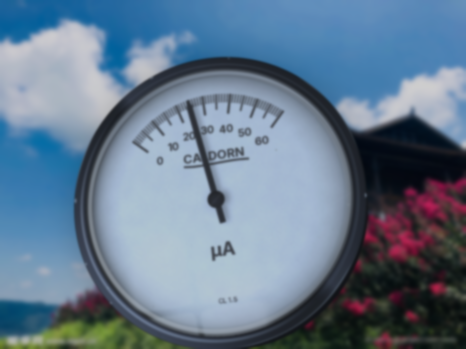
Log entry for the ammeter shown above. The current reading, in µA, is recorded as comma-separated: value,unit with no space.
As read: 25,µA
